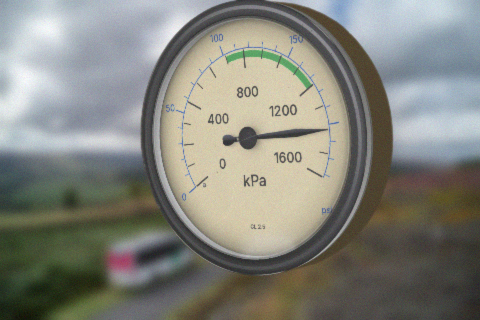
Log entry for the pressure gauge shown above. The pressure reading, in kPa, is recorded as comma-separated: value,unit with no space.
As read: 1400,kPa
